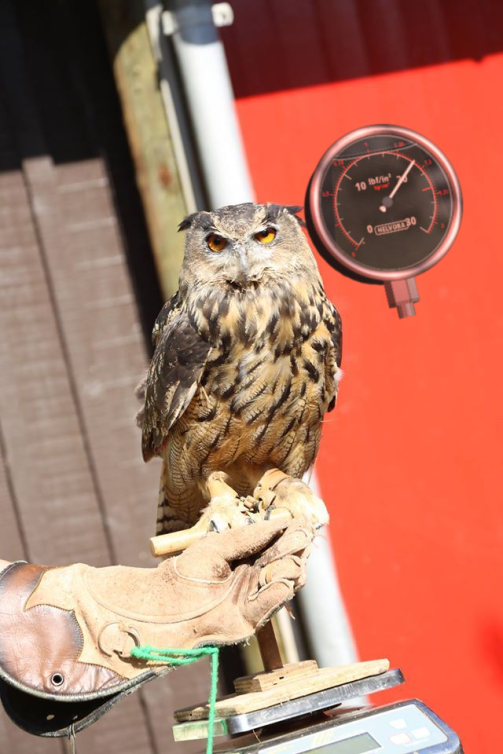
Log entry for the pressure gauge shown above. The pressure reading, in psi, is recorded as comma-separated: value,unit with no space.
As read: 20,psi
